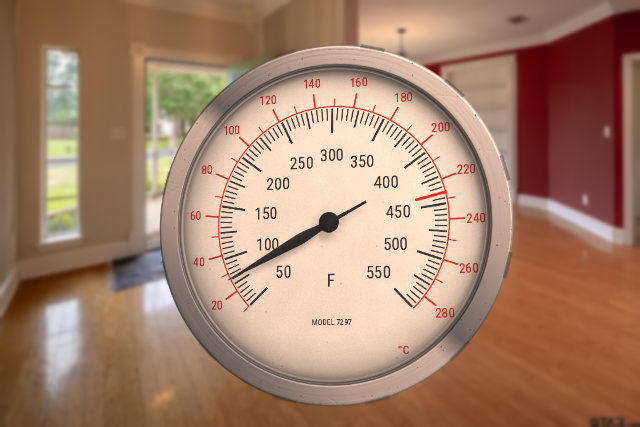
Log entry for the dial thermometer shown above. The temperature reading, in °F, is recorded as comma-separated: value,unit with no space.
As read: 80,°F
